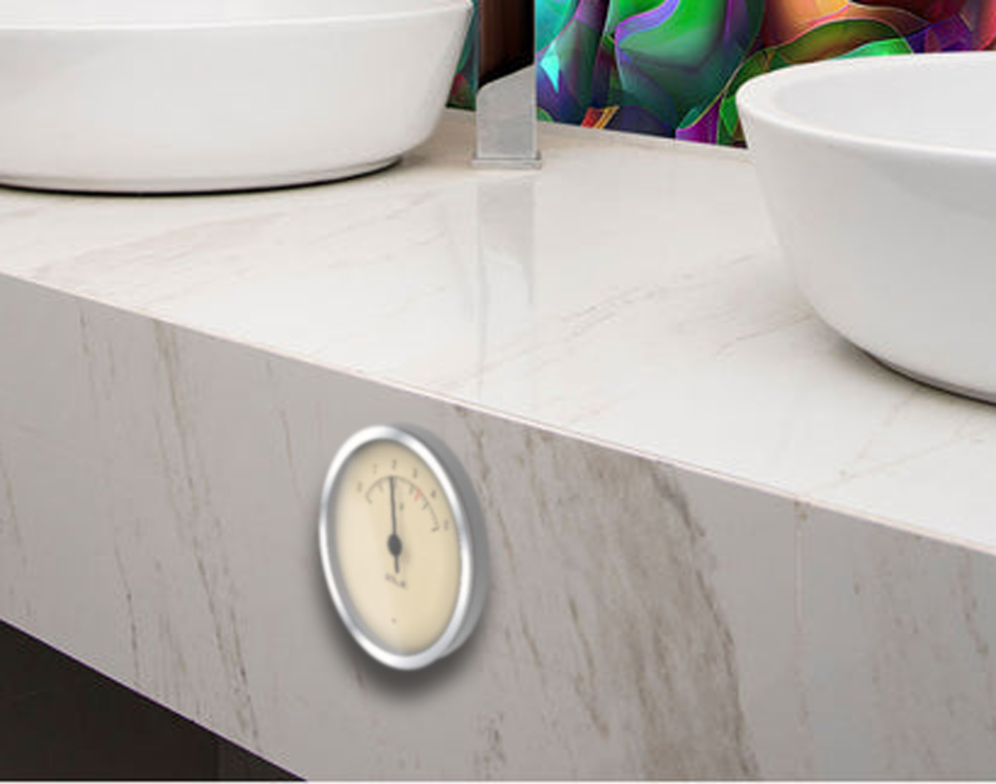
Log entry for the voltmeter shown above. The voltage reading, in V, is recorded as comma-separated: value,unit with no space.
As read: 2,V
